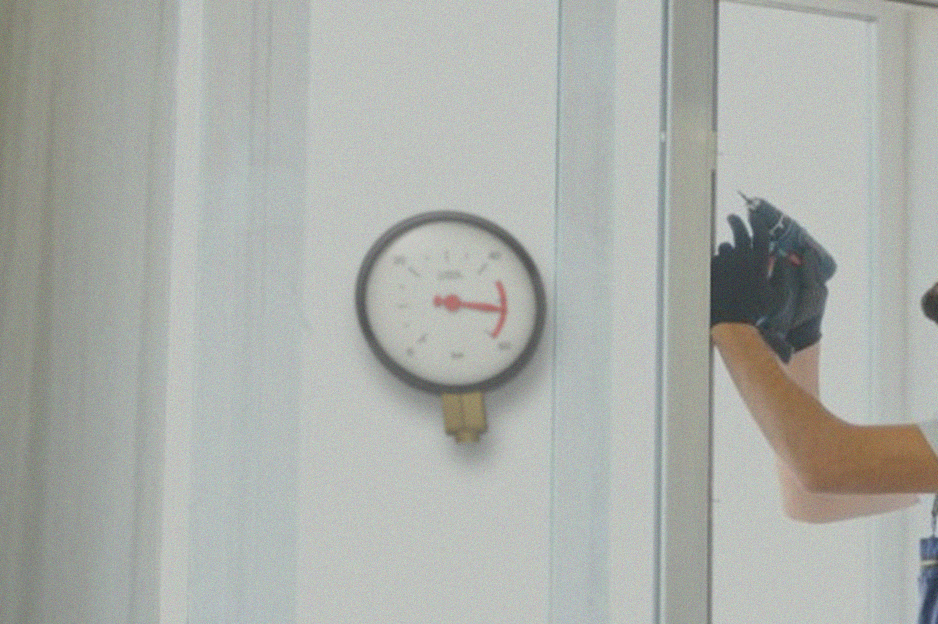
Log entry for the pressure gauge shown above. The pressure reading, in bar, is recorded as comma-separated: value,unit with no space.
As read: 52.5,bar
